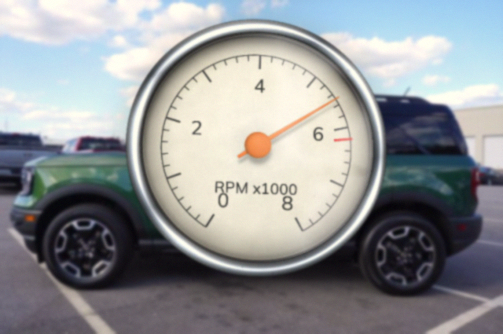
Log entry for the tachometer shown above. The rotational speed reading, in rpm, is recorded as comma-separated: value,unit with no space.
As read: 5500,rpm
